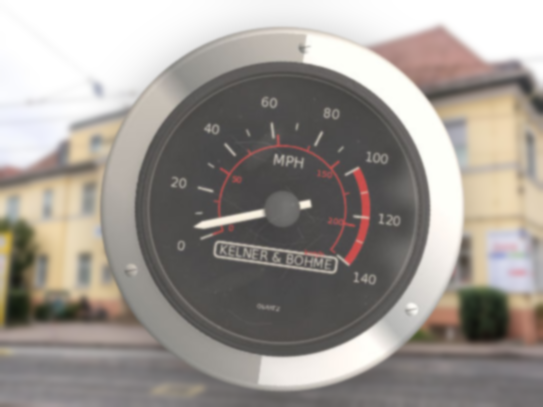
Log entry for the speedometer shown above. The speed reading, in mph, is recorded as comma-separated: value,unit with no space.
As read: 5,mph
